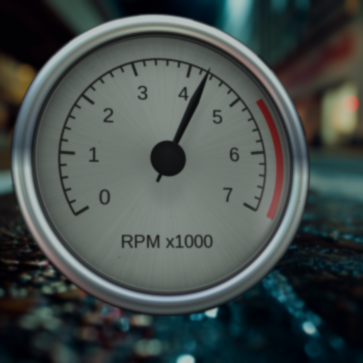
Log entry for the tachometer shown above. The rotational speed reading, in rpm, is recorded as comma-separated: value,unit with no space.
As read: 4300,rpm
